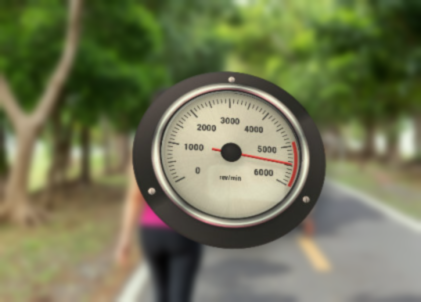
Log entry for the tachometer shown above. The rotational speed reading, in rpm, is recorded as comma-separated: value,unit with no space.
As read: 5500,rpm
